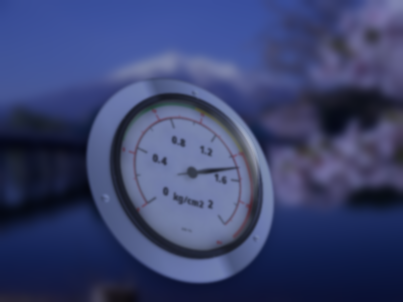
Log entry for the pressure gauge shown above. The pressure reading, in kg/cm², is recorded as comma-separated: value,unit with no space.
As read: 1.5,kg/cm²
